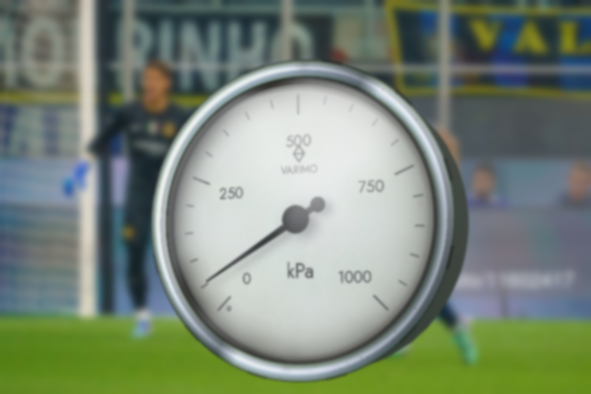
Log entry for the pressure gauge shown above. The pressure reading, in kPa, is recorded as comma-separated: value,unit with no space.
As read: 50,kPa
